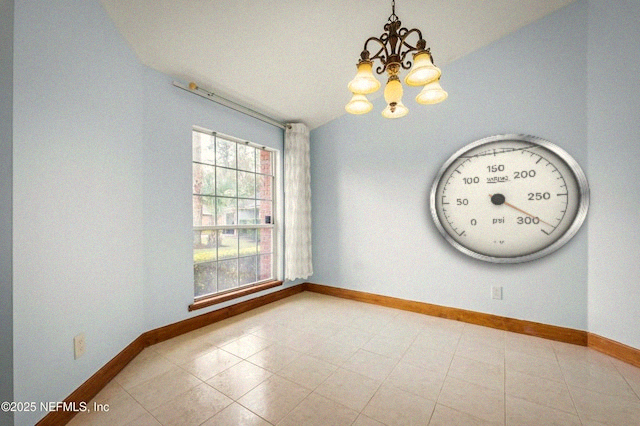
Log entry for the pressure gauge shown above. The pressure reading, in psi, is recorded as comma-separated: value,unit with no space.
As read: 290,psi
